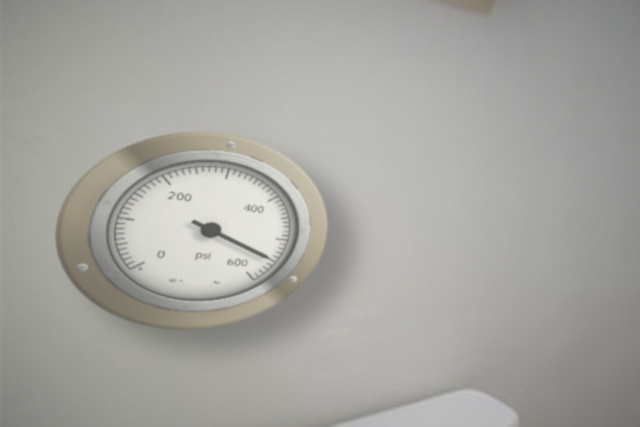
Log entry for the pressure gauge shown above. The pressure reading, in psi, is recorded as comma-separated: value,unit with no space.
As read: 550,psi
